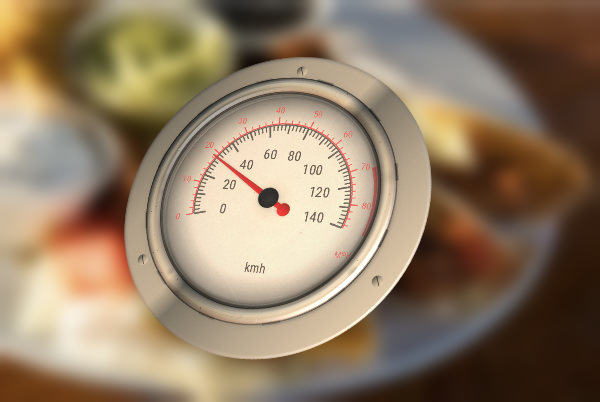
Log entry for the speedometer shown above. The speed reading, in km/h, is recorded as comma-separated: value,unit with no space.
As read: 30,km/h
